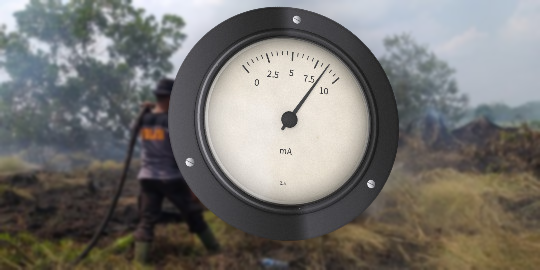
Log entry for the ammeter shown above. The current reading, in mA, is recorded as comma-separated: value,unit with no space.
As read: 8.5,mA
